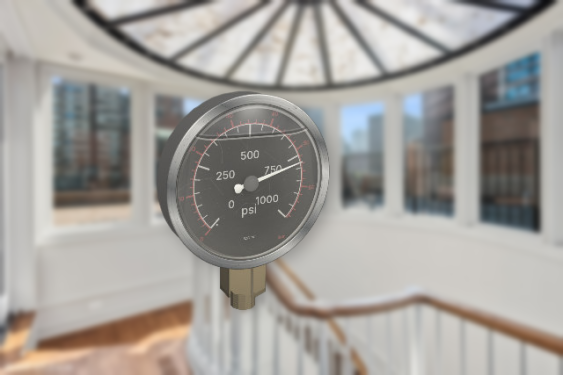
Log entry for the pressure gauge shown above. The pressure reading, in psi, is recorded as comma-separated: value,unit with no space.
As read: 775,psi
